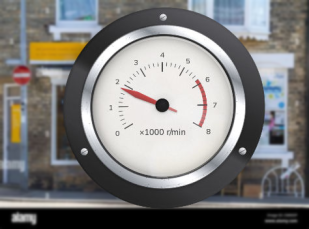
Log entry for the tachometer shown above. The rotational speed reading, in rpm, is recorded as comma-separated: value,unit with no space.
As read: 1800,rpm
